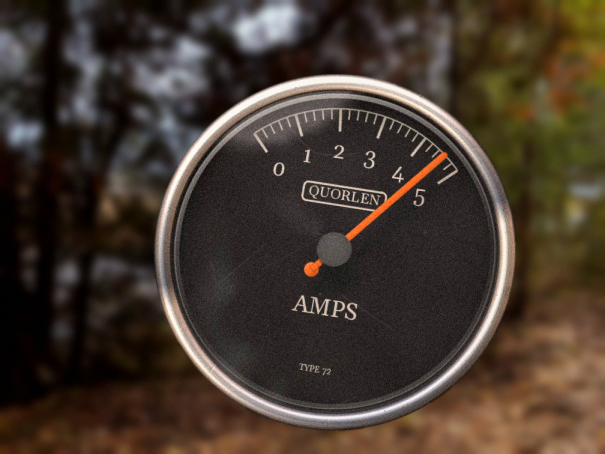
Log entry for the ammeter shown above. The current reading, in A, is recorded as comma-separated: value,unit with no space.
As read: 4.6,A
